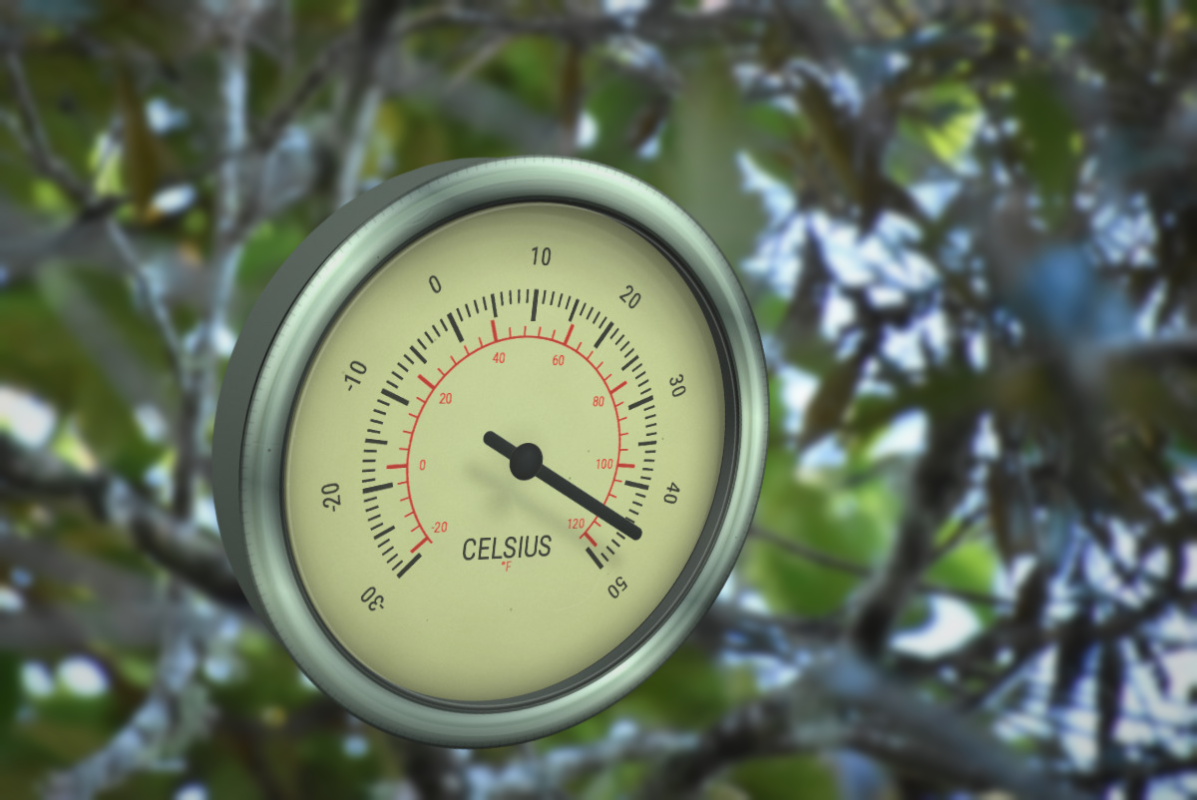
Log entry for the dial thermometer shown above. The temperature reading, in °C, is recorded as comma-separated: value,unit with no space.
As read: 45,°C
